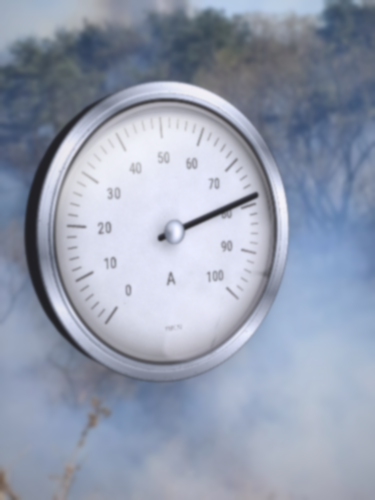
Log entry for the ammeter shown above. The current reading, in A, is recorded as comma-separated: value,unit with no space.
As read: 78,A
